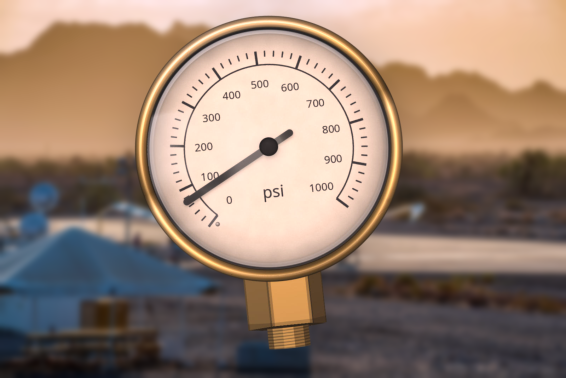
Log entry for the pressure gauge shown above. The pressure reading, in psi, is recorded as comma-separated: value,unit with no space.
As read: 70,psi
